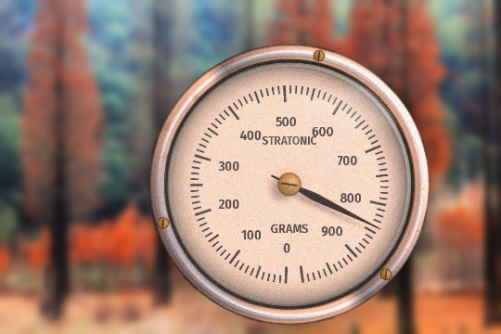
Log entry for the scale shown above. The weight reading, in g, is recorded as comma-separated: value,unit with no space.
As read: 840,g
